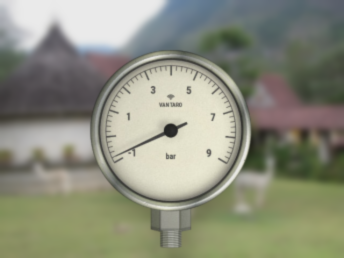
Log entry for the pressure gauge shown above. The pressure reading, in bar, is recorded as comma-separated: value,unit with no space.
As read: -0.8,bar
